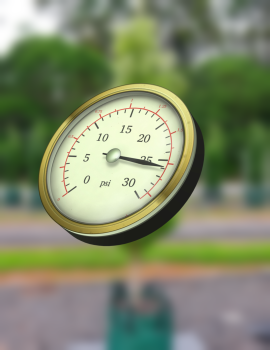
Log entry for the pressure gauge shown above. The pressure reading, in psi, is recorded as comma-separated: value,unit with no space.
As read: 26,psi
